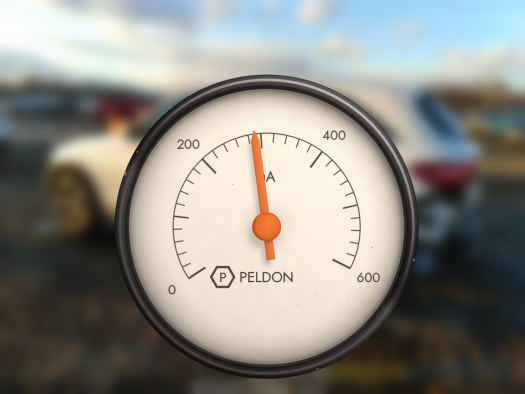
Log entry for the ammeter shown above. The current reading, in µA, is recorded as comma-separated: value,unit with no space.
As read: 290,µA
